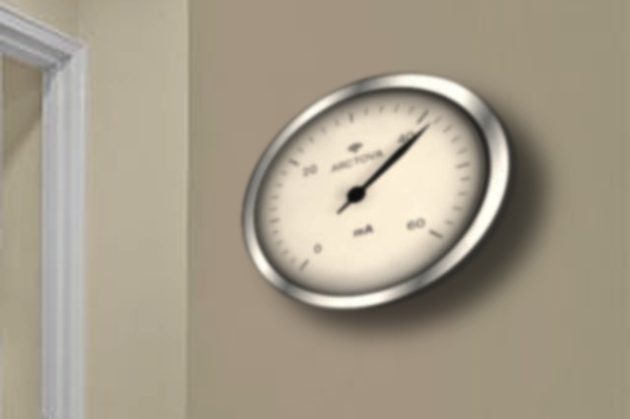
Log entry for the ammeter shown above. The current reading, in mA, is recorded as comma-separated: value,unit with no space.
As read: 42,mA
